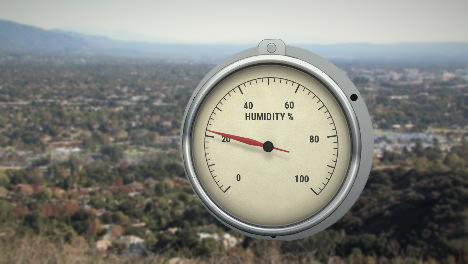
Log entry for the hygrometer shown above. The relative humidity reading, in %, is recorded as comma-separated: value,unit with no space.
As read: 22,%
